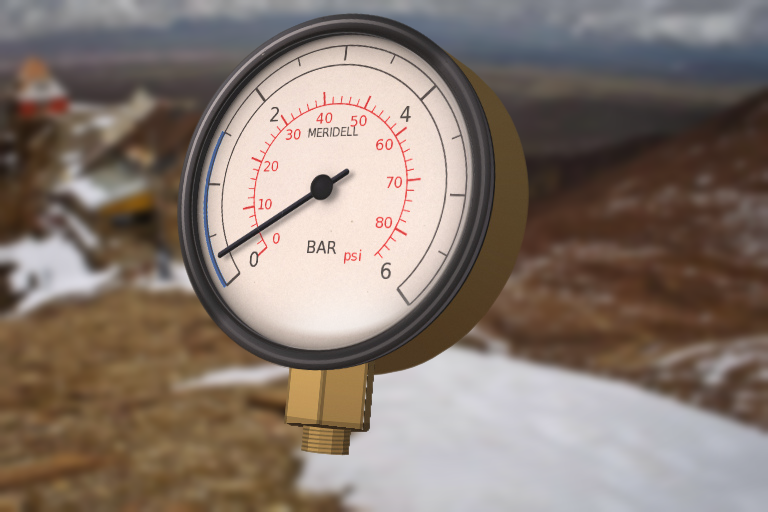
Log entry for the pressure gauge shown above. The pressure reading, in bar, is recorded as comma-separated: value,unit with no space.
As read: 0.25,bar
